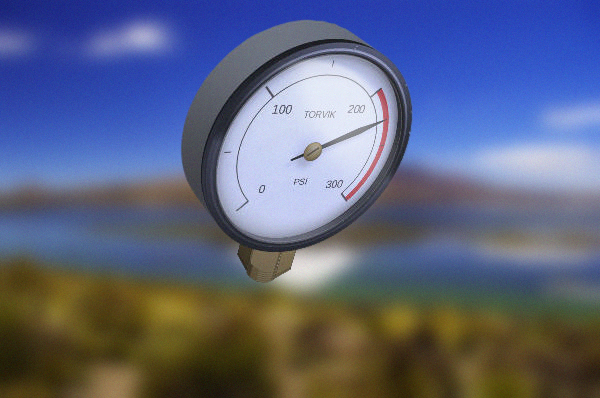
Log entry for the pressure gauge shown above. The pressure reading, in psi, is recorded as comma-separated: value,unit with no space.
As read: 225,psi
